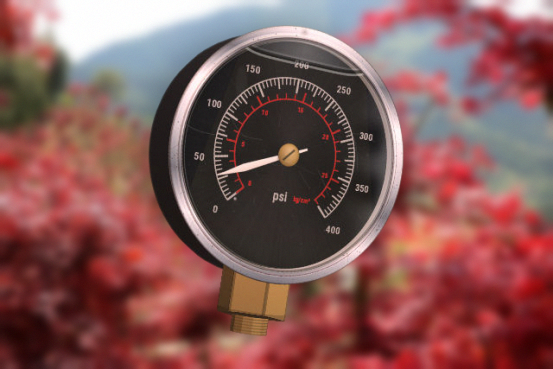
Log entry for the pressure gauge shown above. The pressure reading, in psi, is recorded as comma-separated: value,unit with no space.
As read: 30,psi
